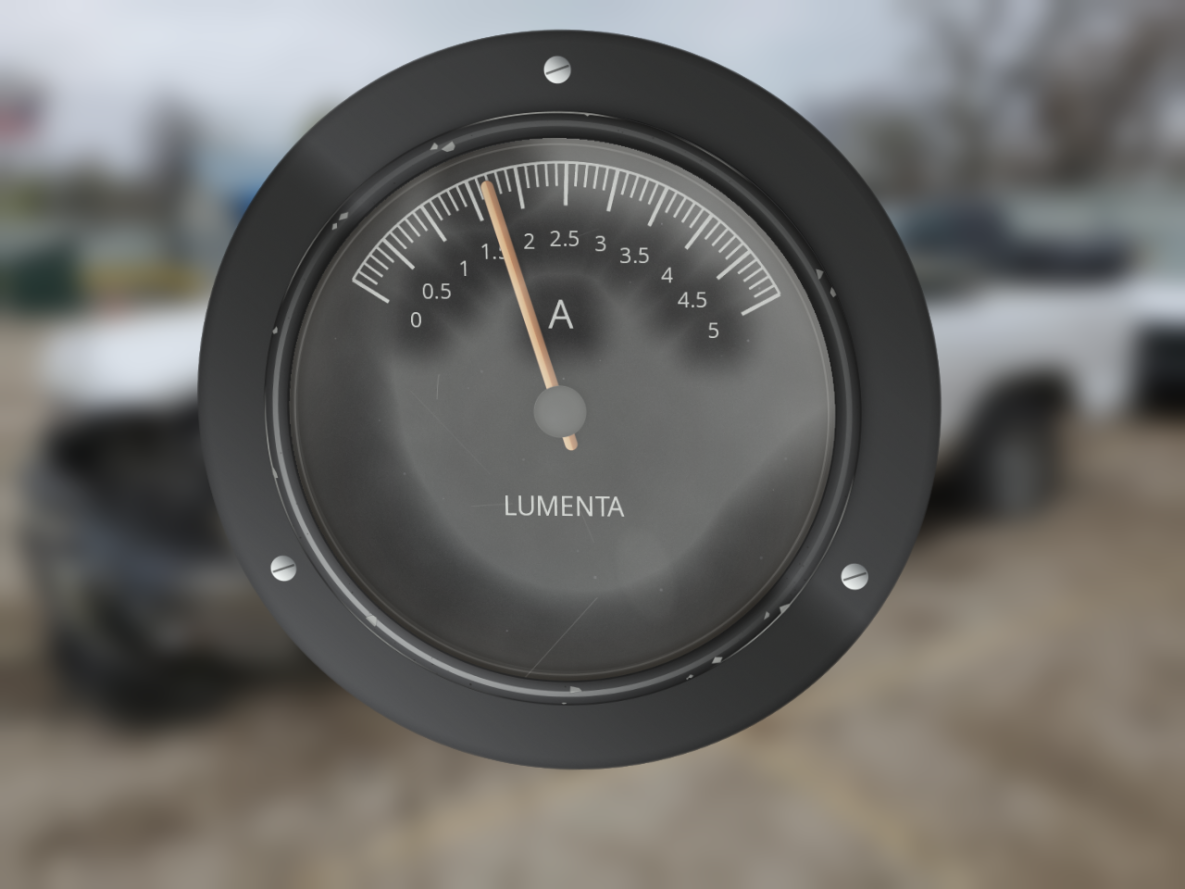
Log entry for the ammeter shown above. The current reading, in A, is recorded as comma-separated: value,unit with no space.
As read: 1.7,A
